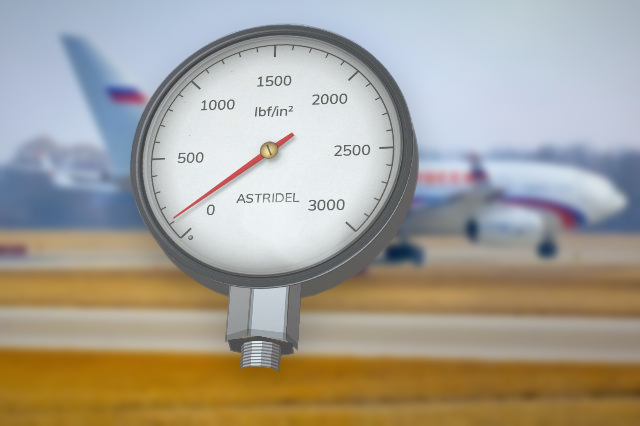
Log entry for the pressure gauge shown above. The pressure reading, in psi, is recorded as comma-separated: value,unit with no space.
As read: 100,psi
